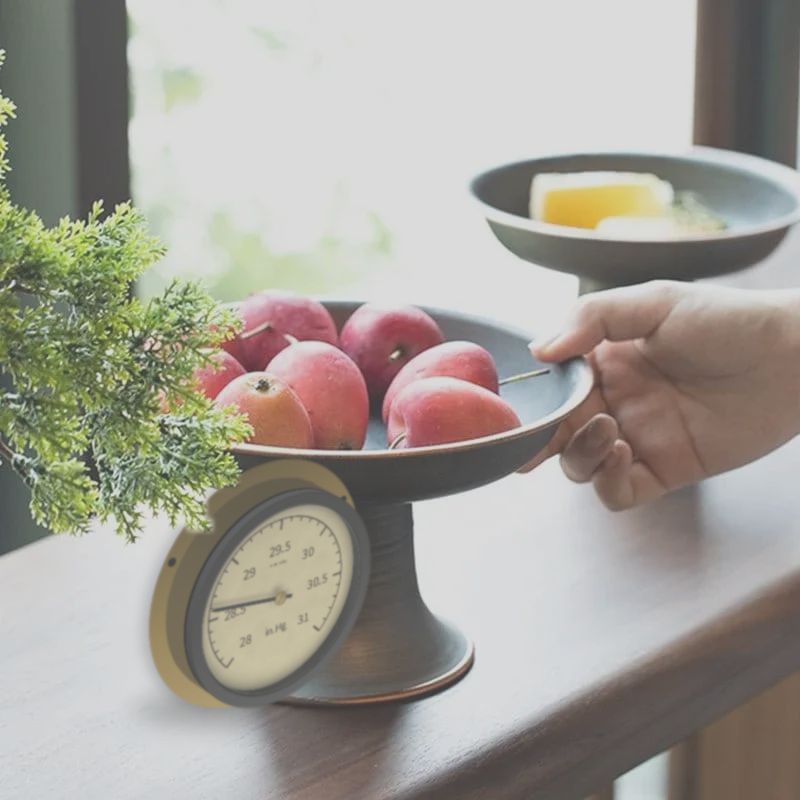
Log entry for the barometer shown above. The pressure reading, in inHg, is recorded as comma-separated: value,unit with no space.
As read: 28.6,inHg
